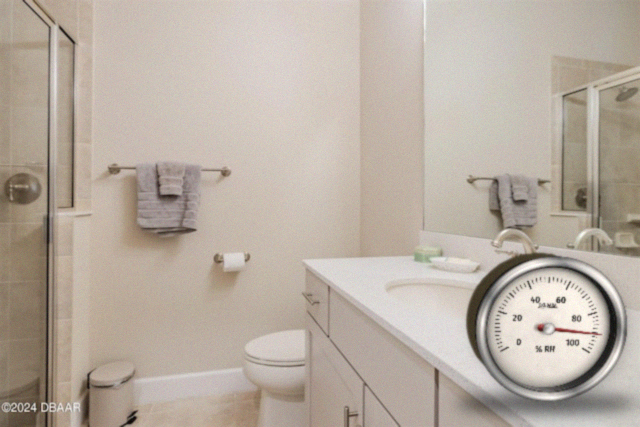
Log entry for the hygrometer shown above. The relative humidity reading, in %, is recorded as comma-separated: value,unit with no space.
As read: 90,%
